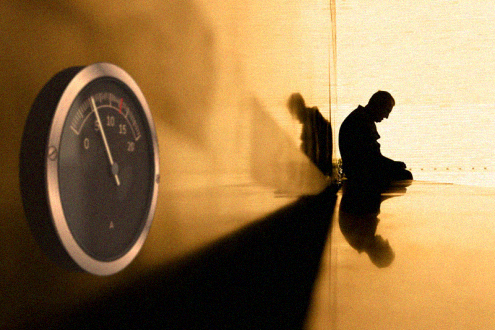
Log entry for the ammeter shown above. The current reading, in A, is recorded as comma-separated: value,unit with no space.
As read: 5,A
